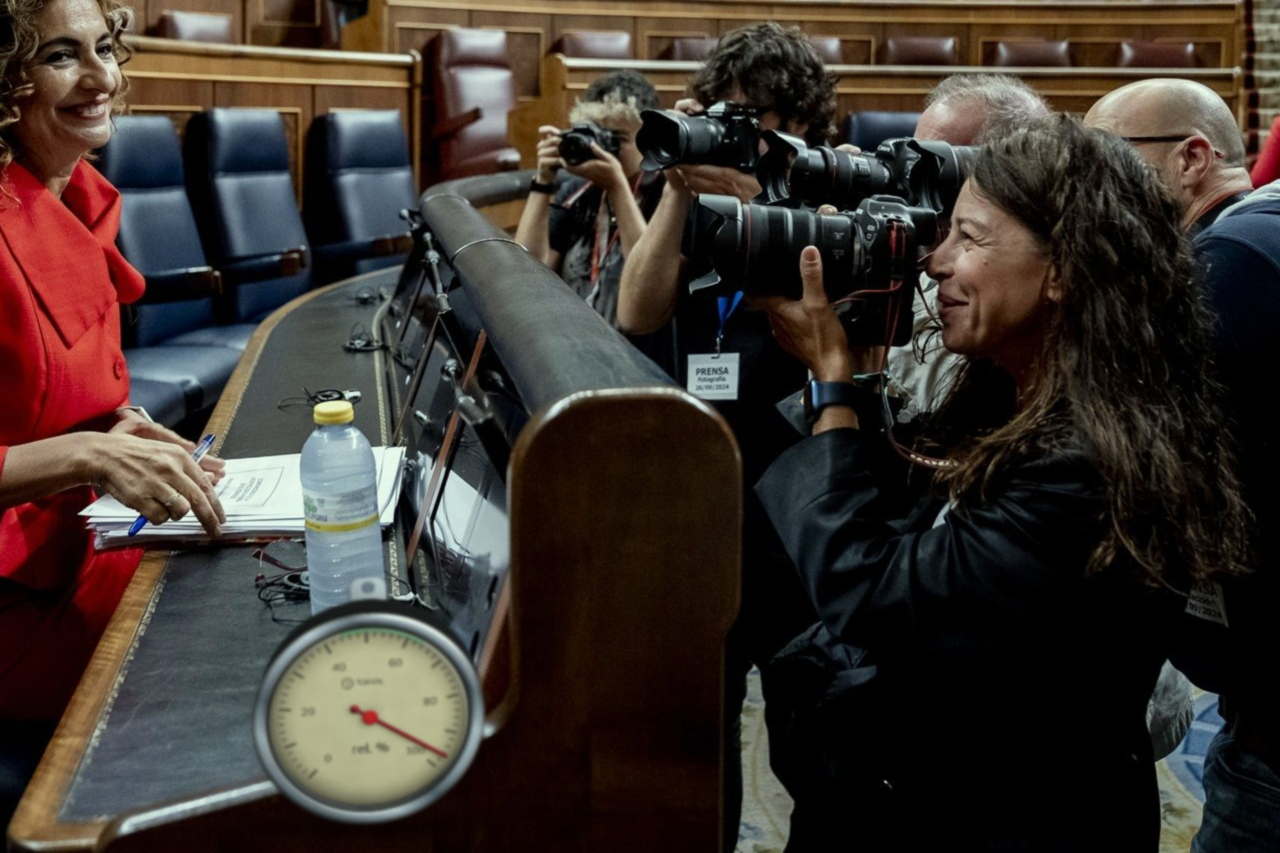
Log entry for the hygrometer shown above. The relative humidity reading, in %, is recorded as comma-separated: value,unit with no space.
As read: 96,%
